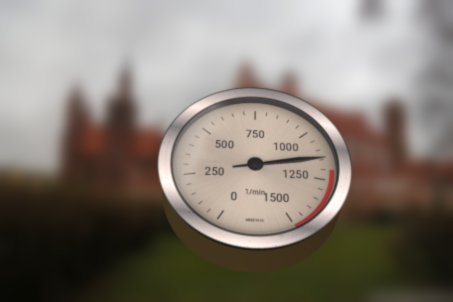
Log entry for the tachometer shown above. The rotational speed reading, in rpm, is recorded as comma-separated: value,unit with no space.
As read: 1150,rpm
